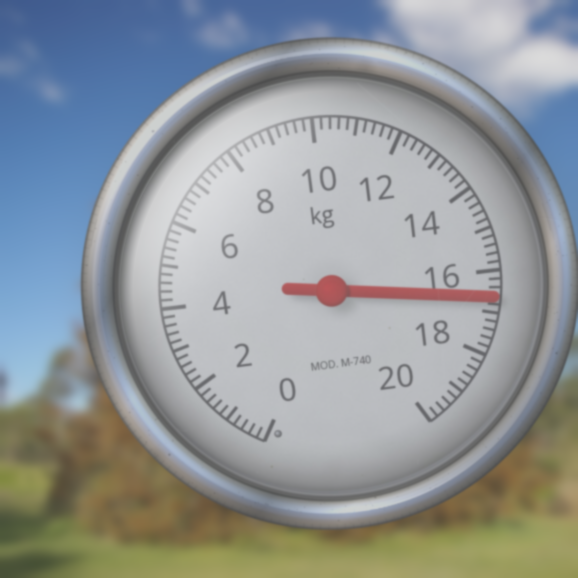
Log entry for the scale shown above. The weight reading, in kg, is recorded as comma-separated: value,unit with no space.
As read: 16.6,kg
